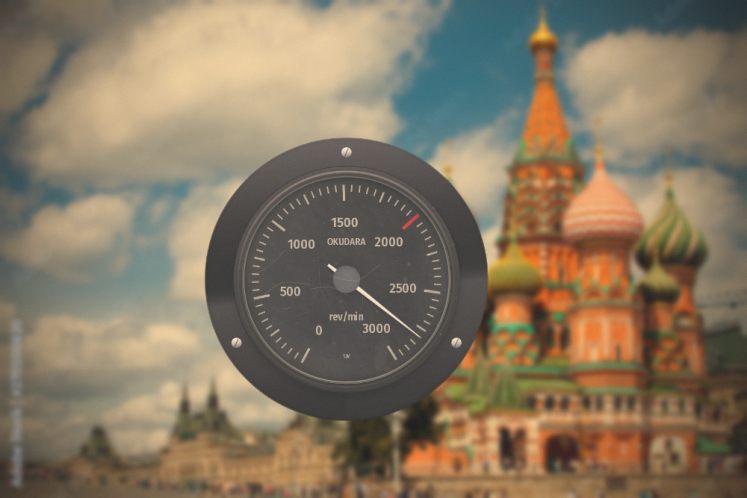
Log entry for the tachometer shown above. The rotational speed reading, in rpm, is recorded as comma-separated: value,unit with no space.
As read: 2800,rpm
